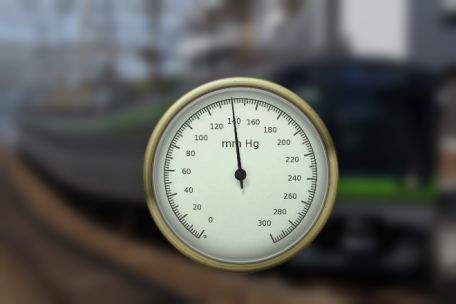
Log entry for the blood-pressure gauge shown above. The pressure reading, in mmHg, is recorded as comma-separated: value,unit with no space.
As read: 140,mmHg
